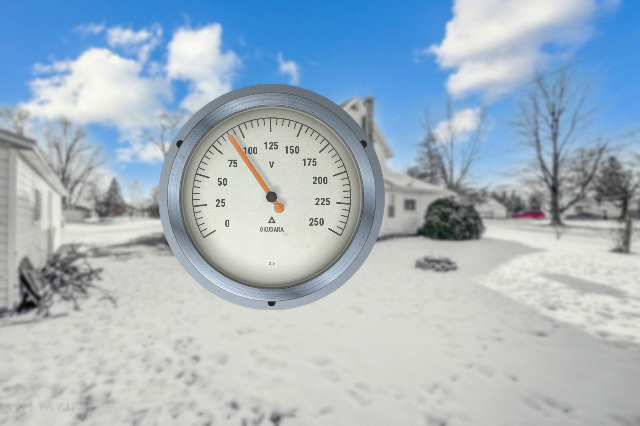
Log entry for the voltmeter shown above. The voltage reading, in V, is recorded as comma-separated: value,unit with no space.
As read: 90,V
